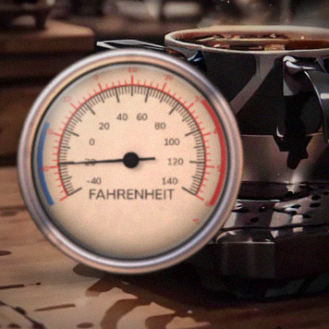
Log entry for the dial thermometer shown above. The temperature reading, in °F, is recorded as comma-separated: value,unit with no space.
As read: -20,°F
